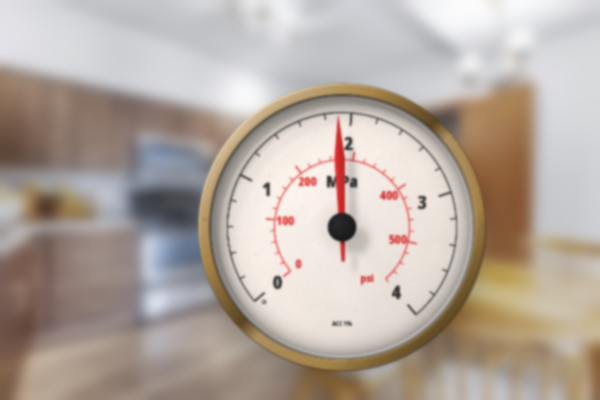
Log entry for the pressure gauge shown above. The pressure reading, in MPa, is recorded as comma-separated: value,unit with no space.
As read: 1.9,MPa
